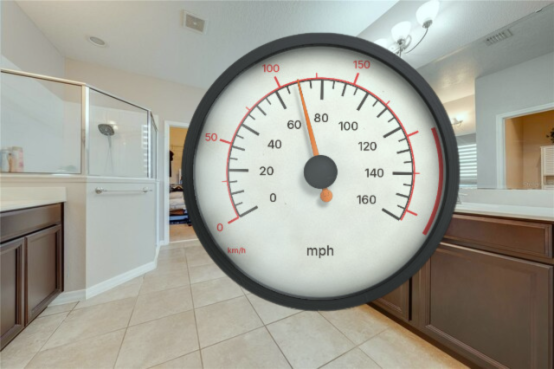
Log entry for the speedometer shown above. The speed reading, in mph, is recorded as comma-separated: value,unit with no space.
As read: 70,mph
